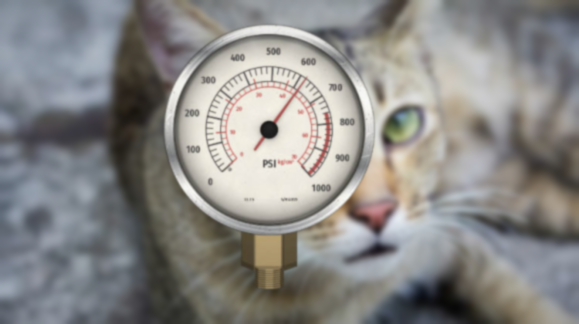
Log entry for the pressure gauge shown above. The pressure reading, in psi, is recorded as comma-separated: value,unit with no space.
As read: 620,psi
